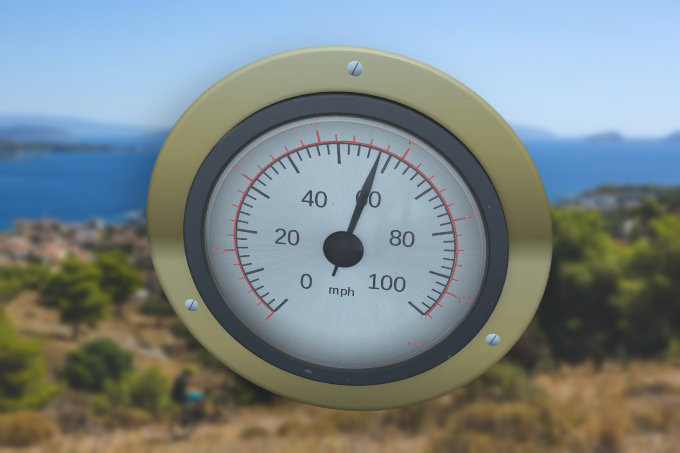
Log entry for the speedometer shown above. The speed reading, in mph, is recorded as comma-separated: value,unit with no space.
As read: 58,mph
